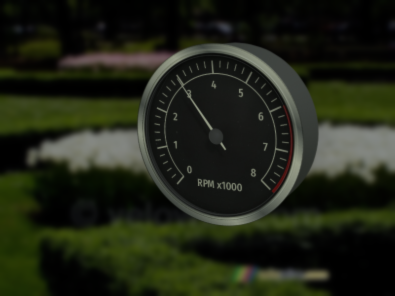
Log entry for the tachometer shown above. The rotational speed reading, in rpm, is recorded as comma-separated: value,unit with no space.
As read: 3000,rpm
